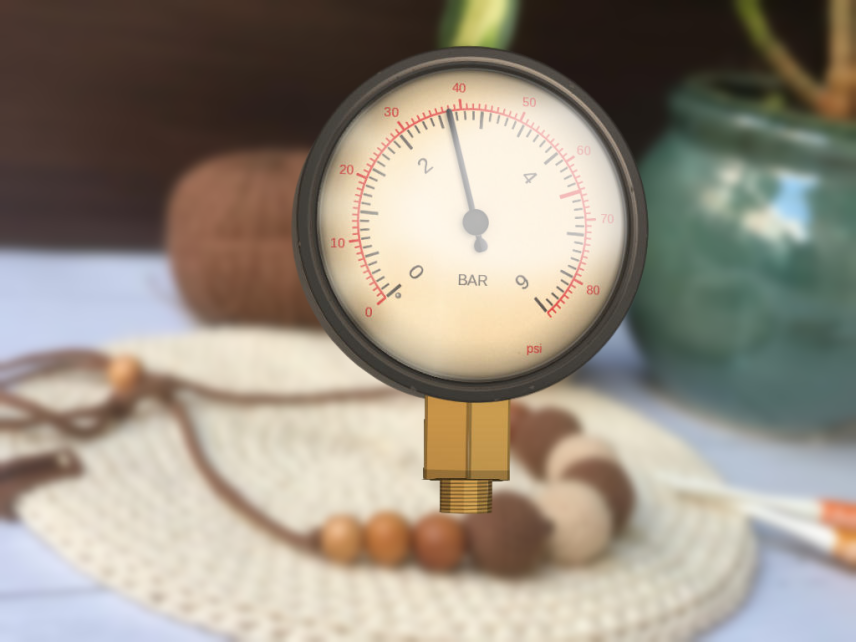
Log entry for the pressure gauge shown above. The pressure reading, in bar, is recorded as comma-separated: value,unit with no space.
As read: 2.6,bar
